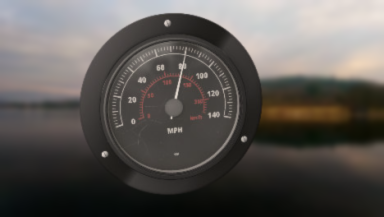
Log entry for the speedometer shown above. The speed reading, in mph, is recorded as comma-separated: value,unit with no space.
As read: 80,mph
